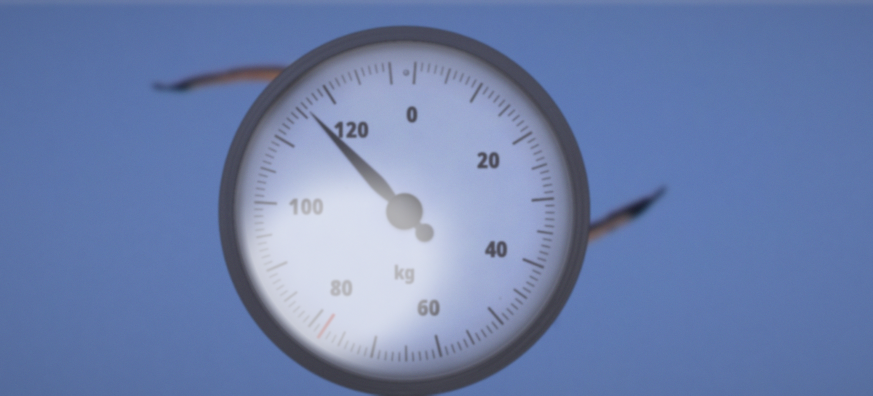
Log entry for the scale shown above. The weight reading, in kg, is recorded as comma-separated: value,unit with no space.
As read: 116,kg
